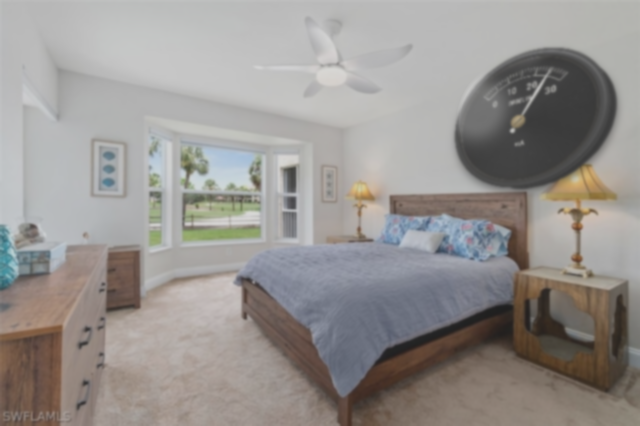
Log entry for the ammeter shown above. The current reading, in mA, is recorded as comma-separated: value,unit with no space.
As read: 25,mA
